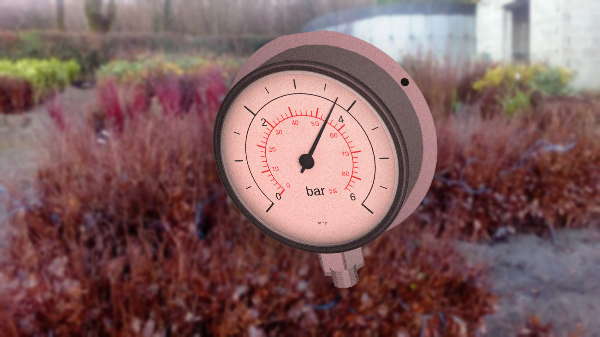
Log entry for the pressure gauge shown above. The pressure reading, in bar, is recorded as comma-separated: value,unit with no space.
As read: 3.75,bar
